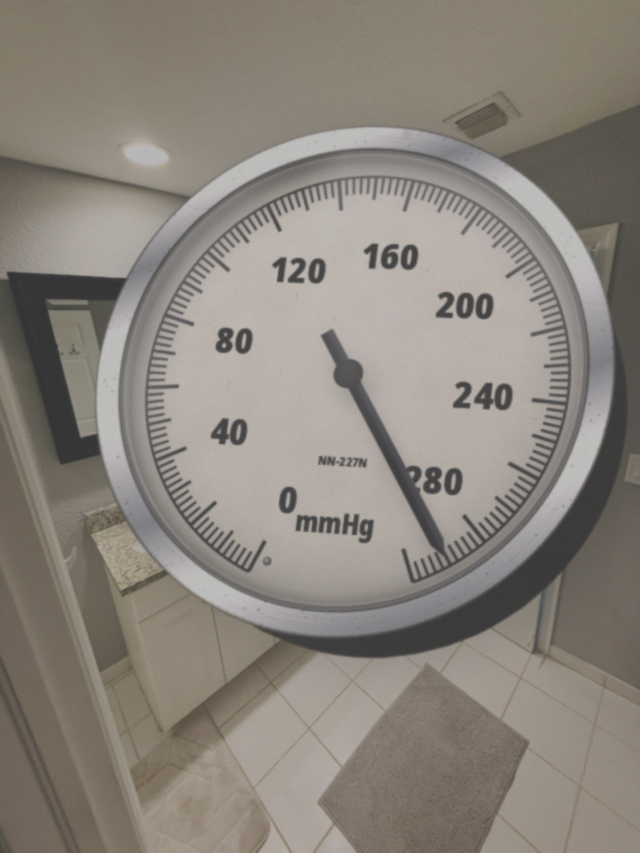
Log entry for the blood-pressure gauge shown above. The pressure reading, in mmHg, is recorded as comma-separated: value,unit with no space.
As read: 290,mmHg
